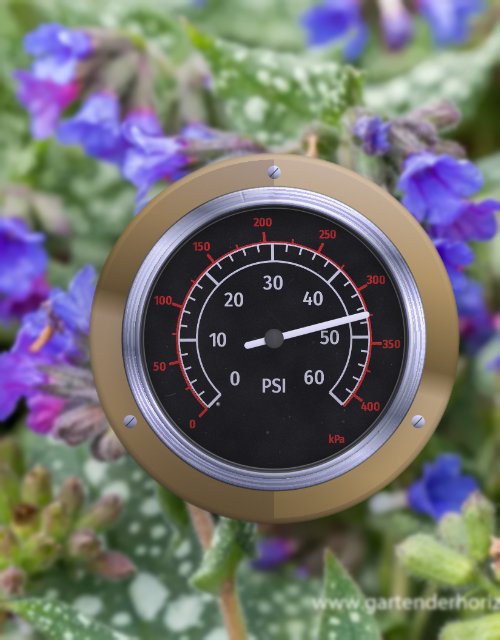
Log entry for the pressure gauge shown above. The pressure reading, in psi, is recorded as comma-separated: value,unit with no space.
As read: 47,psi
